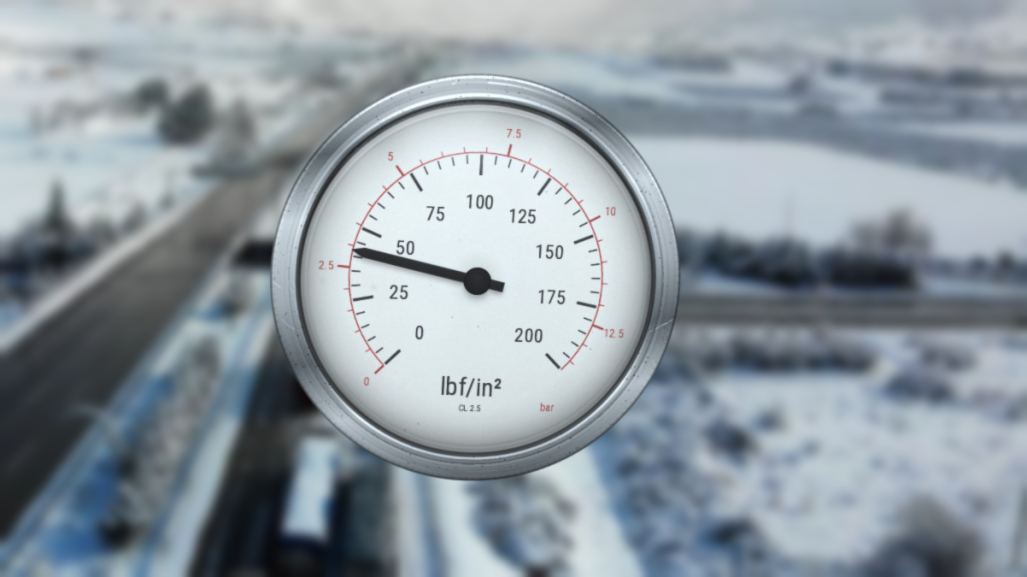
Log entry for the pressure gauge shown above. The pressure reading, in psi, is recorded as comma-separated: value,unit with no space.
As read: 42.5,psi
